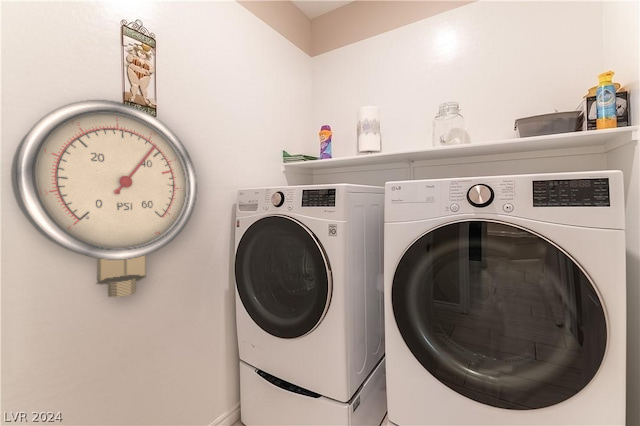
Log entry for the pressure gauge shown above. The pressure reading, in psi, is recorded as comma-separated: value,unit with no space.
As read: 38,psi
